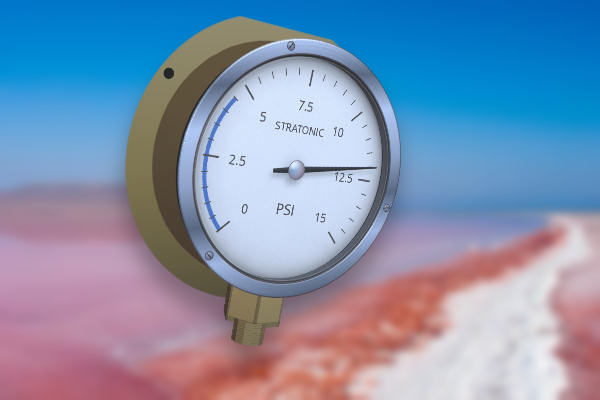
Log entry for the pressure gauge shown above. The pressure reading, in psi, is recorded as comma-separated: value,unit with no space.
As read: 12,psi
